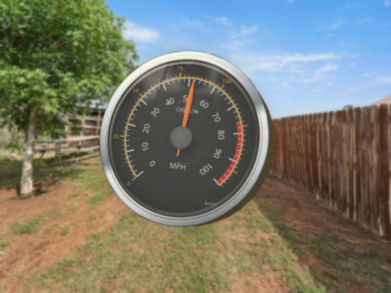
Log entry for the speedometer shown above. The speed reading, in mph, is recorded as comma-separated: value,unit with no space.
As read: 52,mph
